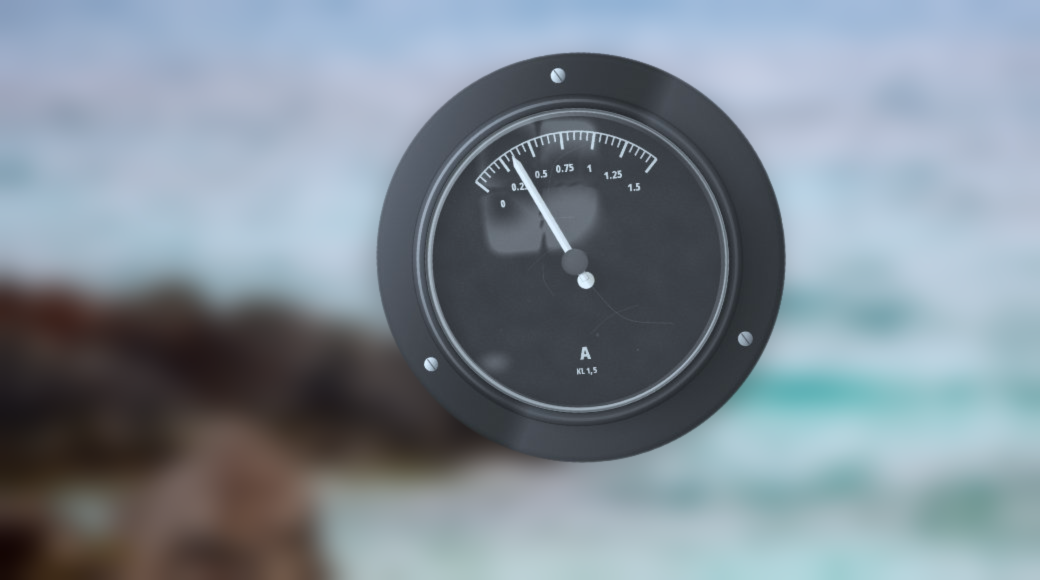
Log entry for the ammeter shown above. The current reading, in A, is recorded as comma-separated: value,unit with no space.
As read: 0.35,A
